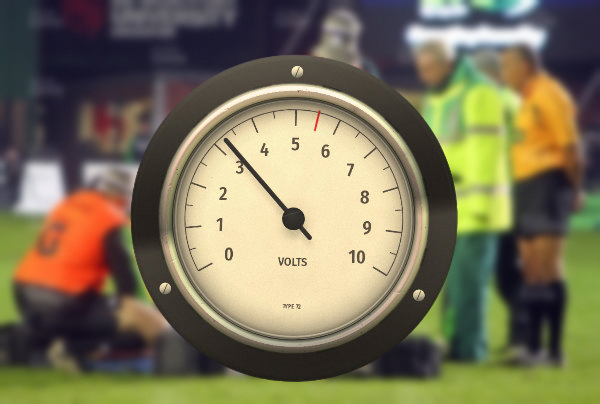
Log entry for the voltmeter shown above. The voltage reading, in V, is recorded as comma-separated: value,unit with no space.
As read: 3.25,V
